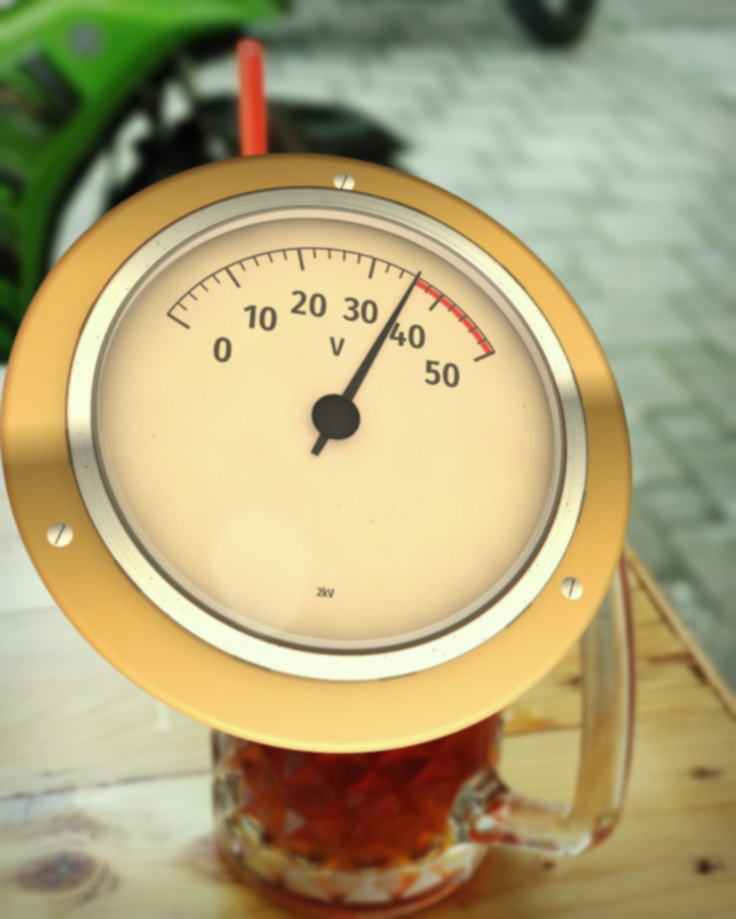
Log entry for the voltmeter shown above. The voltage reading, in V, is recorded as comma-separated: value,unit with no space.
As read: 36,V
